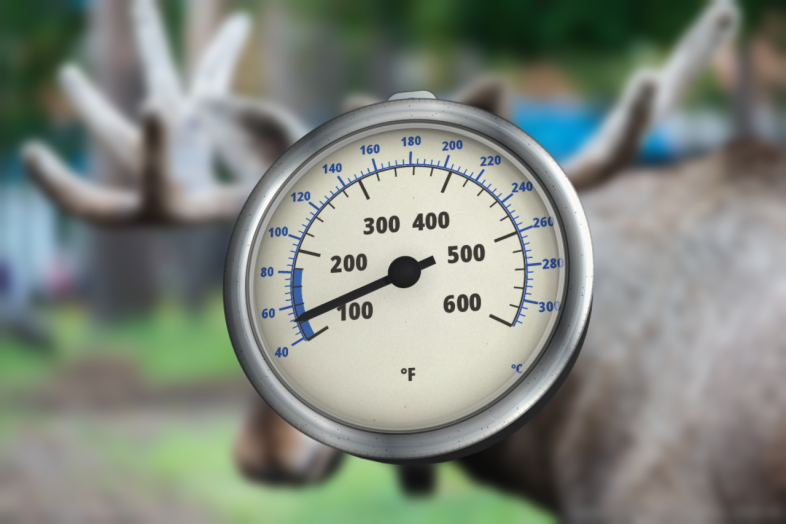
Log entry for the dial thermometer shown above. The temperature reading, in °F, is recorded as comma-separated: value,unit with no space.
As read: 120,°F
